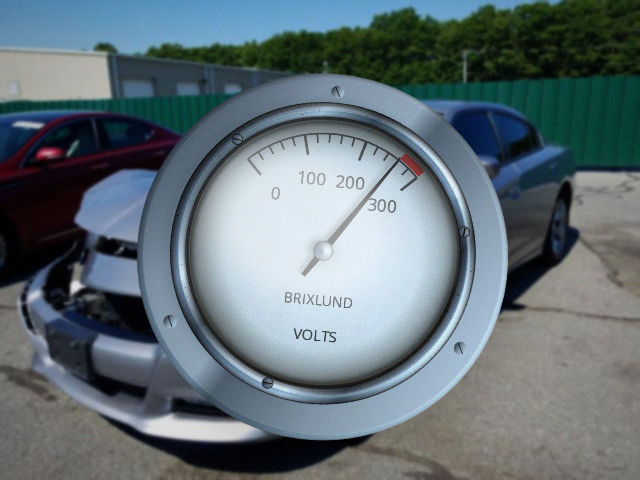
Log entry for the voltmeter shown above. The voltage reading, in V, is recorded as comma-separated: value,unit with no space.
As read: 260,V
